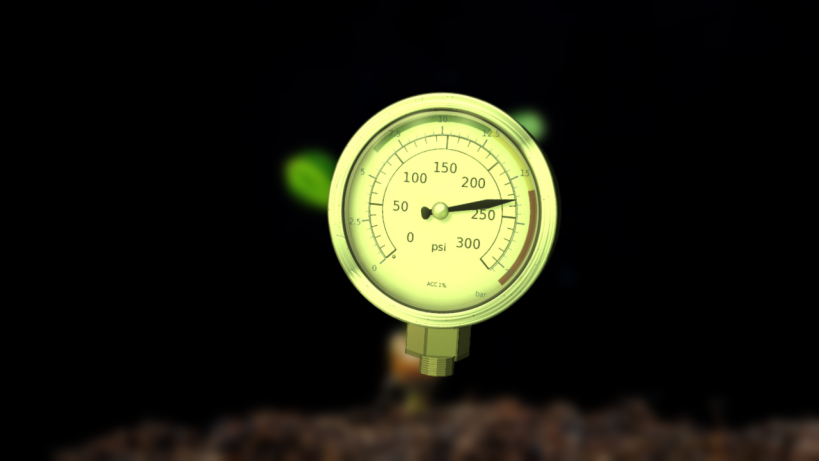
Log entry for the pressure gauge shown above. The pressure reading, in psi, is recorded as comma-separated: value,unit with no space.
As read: 235,psi
